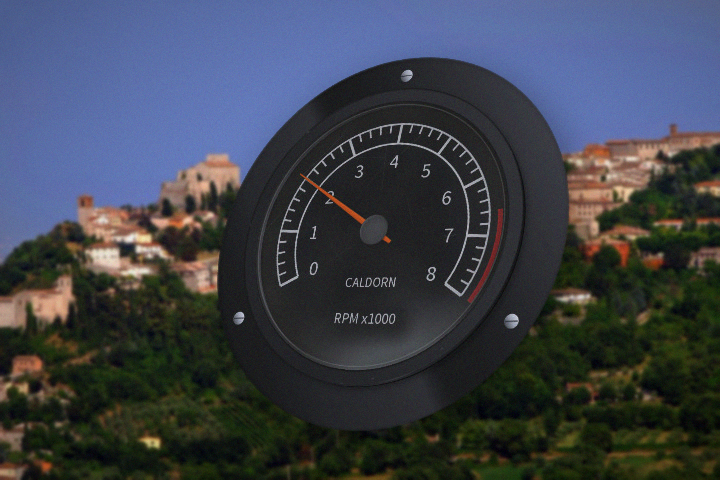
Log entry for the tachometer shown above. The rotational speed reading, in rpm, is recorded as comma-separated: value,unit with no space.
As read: 2000,rpm
